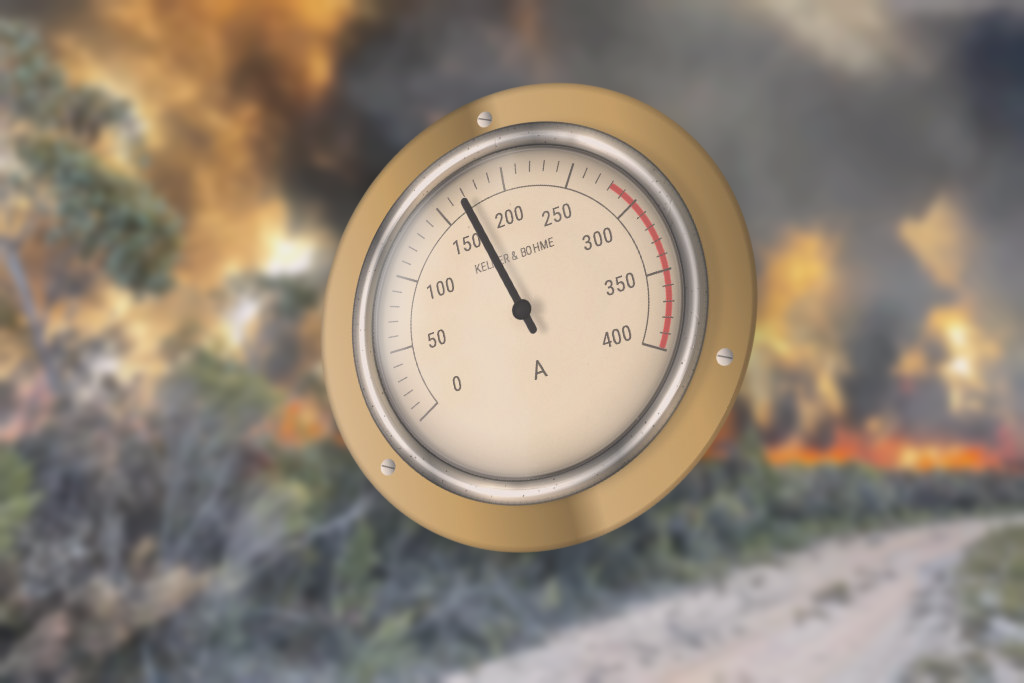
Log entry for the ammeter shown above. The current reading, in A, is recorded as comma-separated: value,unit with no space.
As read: 170,A
